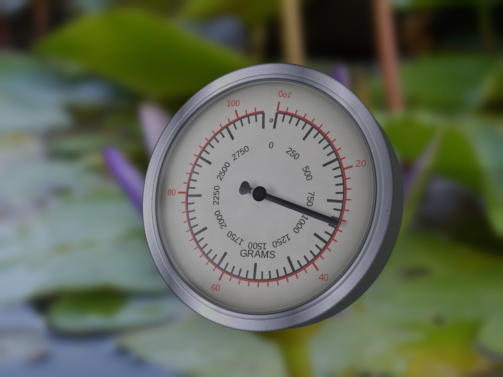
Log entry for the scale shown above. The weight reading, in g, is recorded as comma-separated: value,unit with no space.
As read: 875,g
